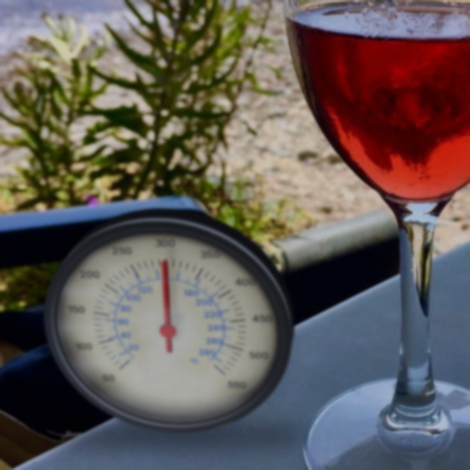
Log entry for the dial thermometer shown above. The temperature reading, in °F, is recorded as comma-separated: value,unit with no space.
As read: 300,°F
